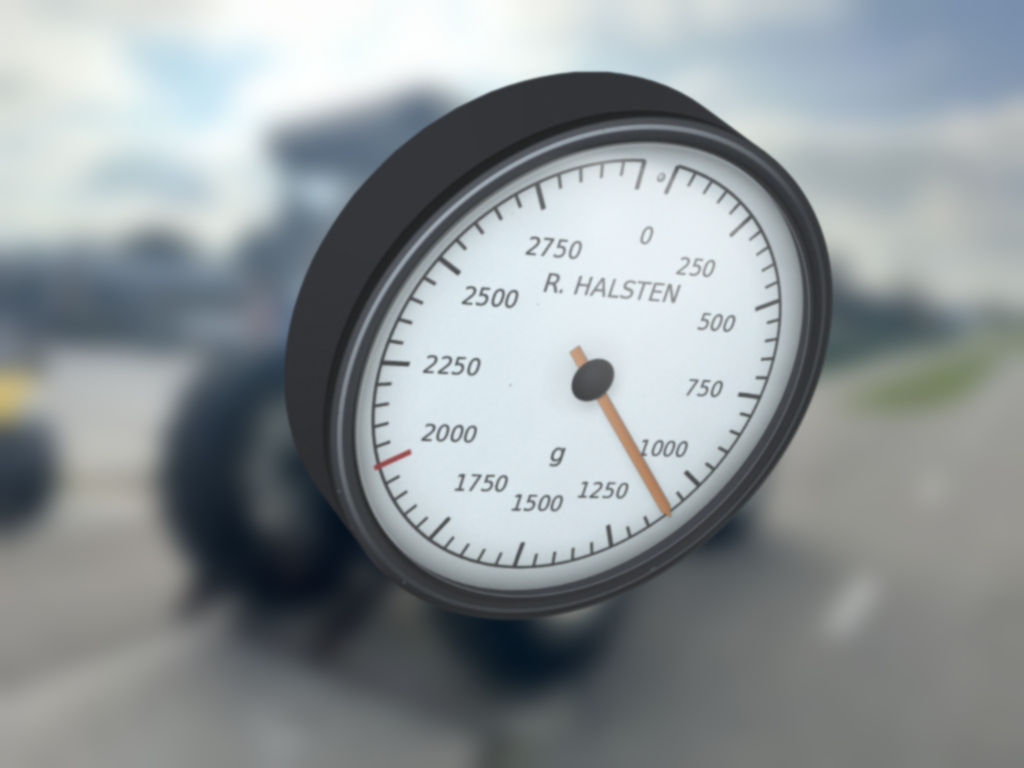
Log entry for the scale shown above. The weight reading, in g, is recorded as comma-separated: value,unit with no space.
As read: 1100,g
